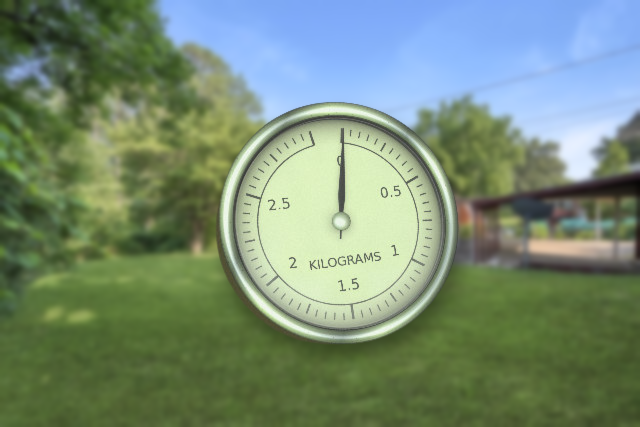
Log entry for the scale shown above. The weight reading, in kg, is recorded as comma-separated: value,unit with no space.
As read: 0,kg
